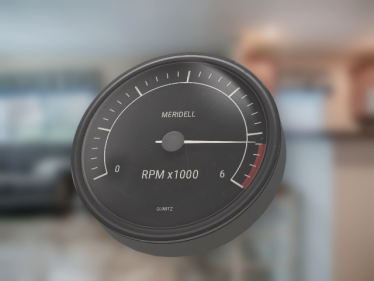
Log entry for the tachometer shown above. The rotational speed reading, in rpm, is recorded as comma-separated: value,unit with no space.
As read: 5200,rpm
